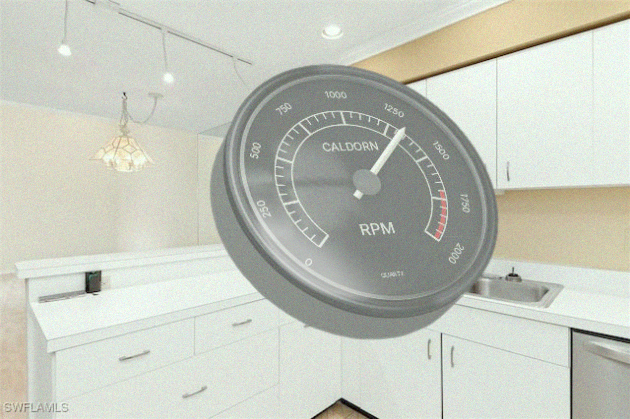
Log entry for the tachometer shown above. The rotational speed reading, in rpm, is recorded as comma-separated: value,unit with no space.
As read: 1325,rpm
